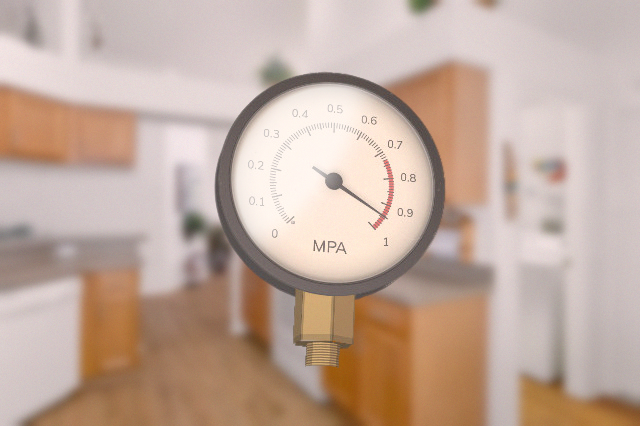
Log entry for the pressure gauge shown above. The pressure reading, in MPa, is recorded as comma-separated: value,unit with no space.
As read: 0.95,MPa
